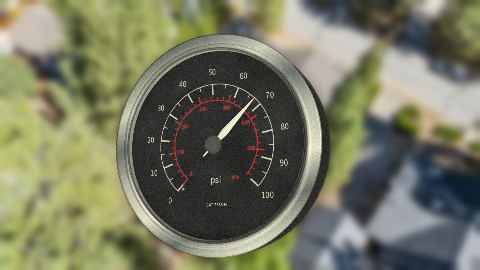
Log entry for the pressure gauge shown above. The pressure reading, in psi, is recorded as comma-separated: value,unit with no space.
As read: 67.5,psi
